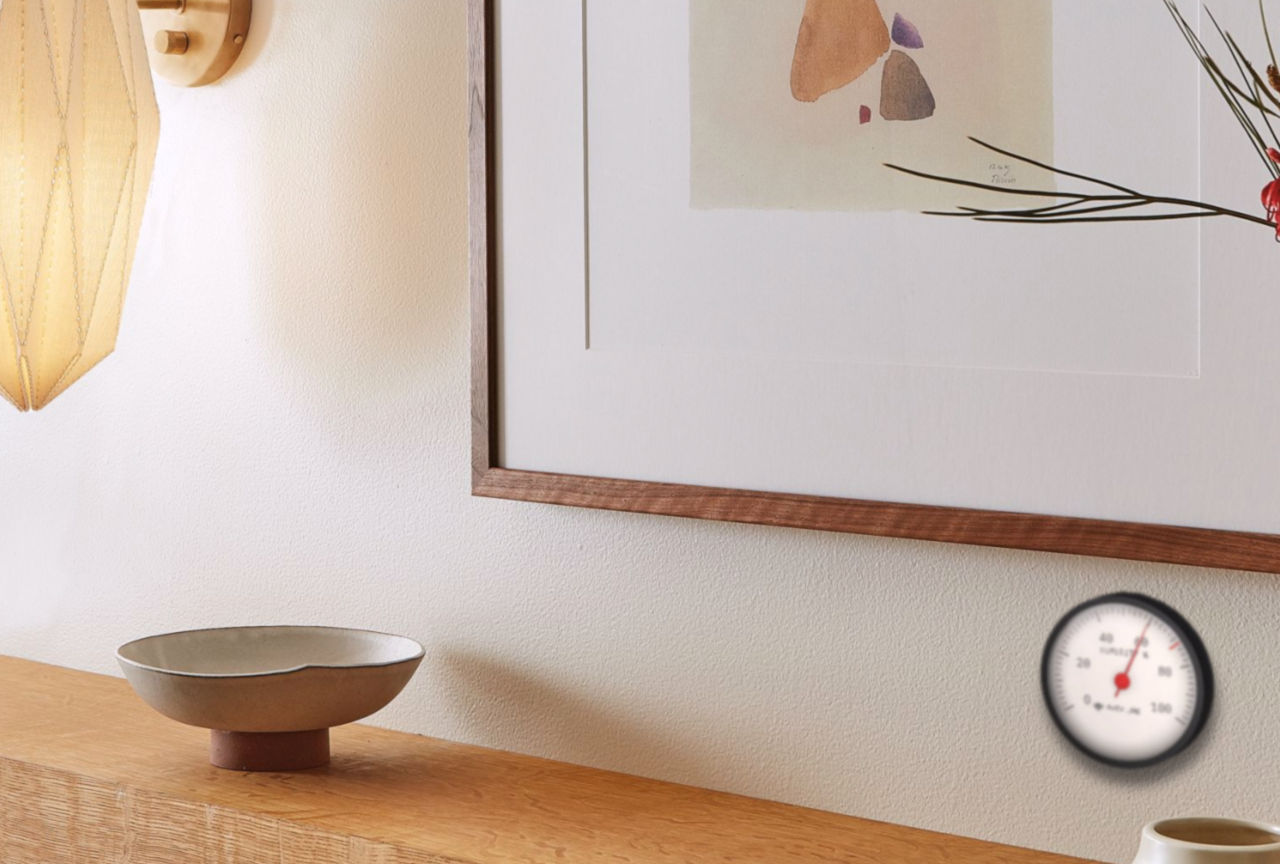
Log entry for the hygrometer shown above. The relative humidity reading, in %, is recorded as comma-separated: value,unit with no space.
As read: 60,%
